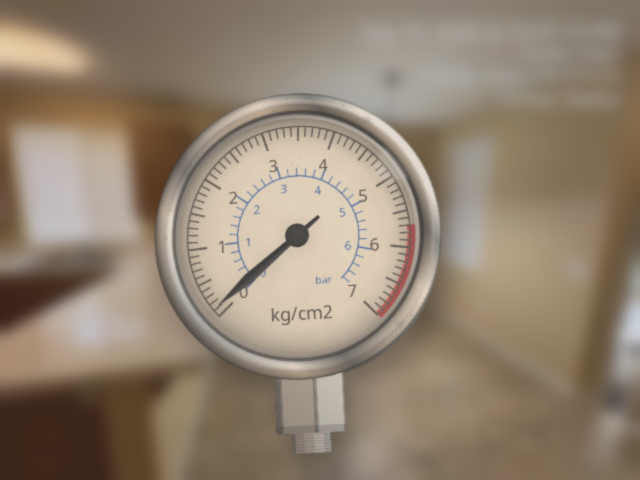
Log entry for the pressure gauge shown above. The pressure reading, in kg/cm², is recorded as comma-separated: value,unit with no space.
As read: 0.1,kg/cm²
